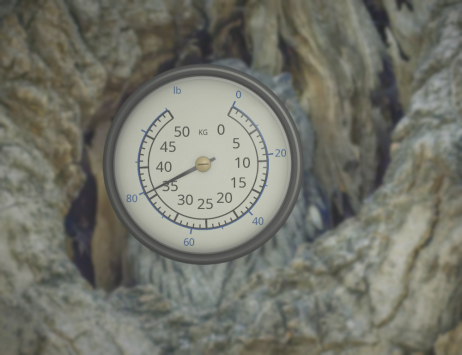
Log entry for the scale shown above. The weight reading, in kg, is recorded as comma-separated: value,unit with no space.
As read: 36,kg
